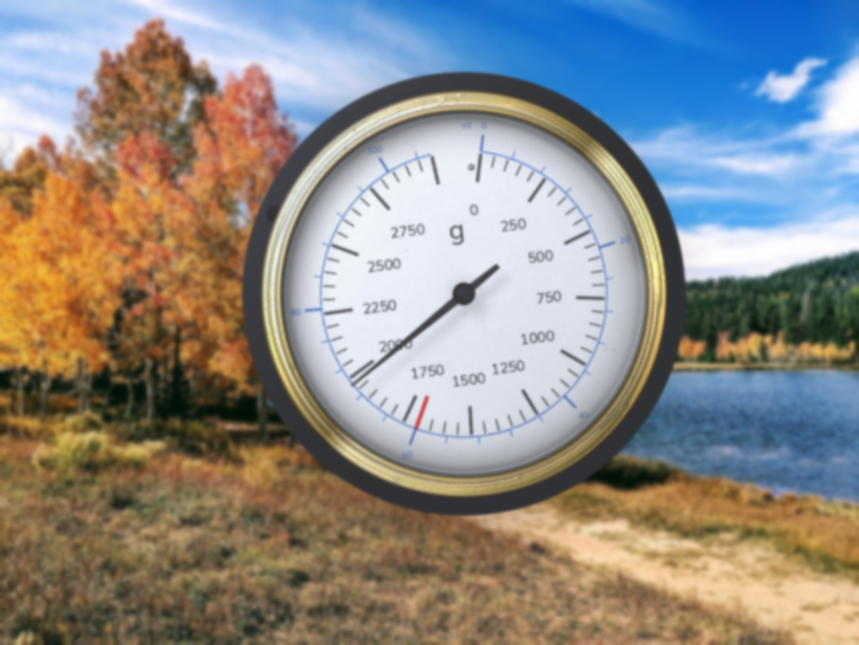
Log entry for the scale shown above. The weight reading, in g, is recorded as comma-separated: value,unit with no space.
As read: 1975,g
